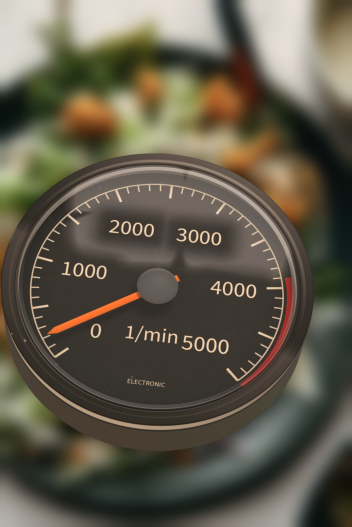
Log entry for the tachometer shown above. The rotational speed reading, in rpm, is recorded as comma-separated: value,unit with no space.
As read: 200,rpm
